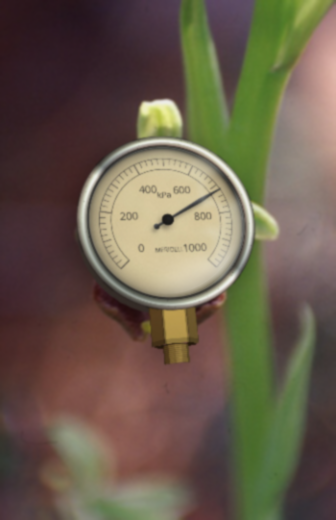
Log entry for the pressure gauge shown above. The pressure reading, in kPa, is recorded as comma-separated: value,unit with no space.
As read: 720,kPa
